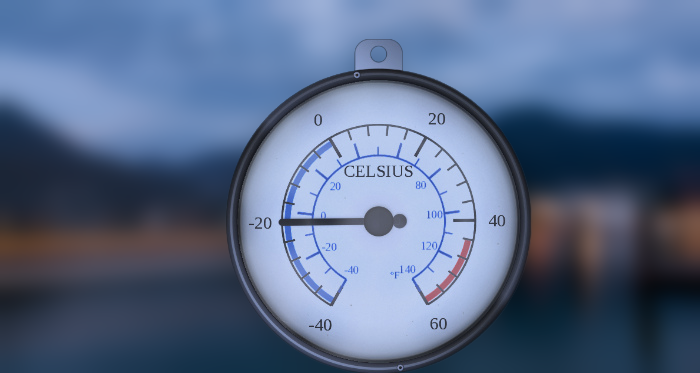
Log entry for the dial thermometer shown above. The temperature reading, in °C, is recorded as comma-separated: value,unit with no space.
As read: -20,°C
